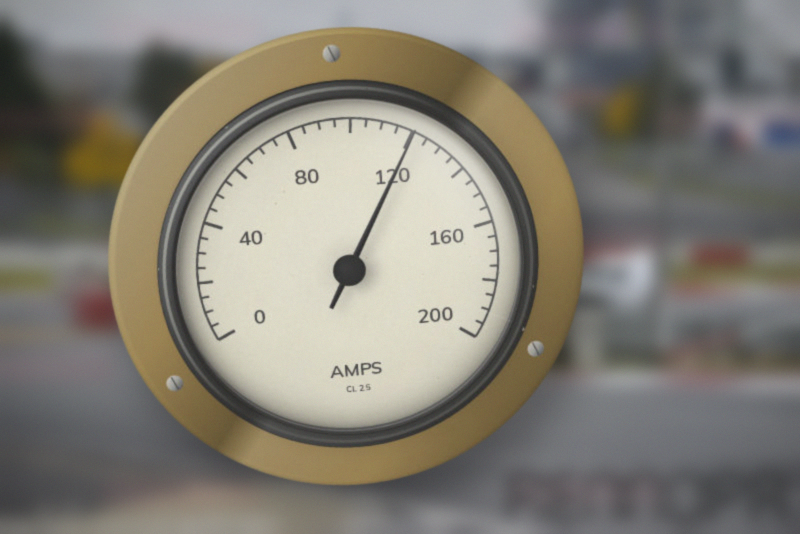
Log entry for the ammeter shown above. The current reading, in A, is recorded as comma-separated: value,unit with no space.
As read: 120,A
